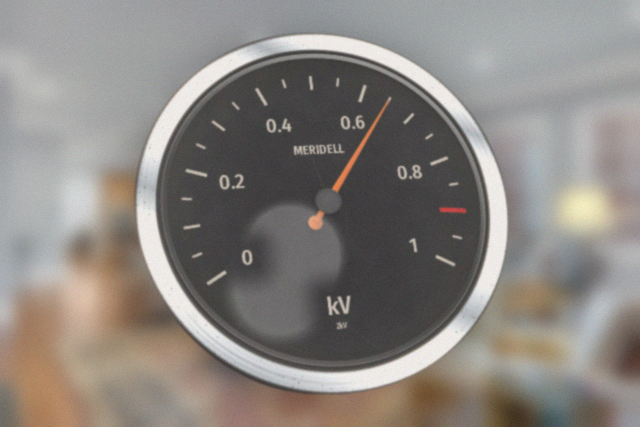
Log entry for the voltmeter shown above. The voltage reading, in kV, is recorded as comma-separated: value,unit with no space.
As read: 0.65,kV
